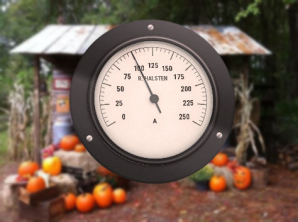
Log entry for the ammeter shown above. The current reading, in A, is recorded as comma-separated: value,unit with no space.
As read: 100,A
